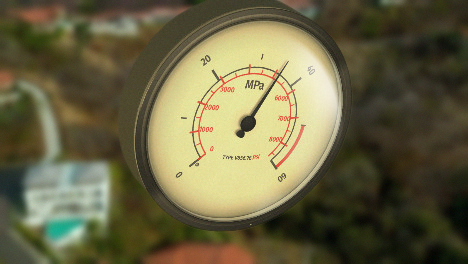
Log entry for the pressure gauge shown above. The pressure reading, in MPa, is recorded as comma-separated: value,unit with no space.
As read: 35,MPa
